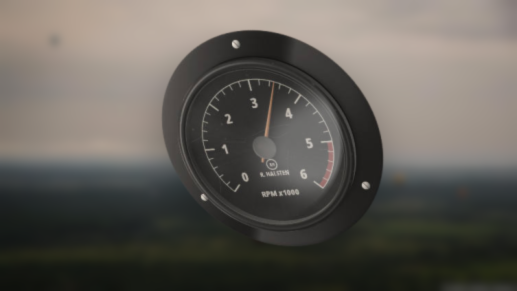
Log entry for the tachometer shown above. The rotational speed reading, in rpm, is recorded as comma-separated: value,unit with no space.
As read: 3500,rpm
